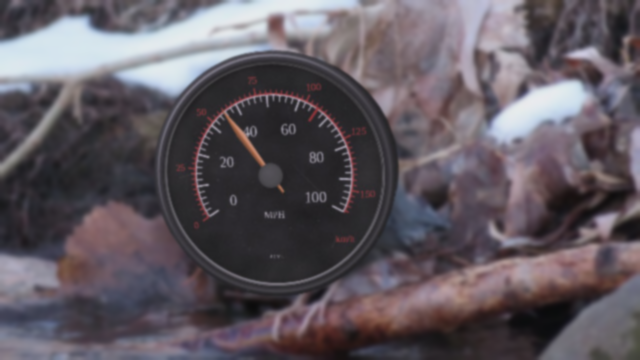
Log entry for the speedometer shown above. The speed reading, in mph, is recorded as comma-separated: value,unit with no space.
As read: 36,mph
